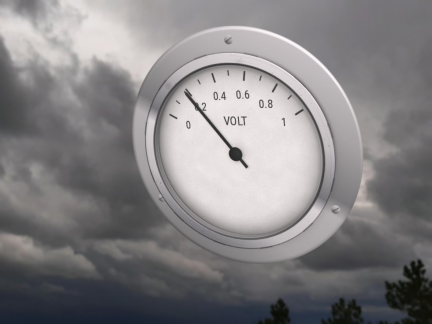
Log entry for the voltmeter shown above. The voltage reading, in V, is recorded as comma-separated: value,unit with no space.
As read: 0.2,V
